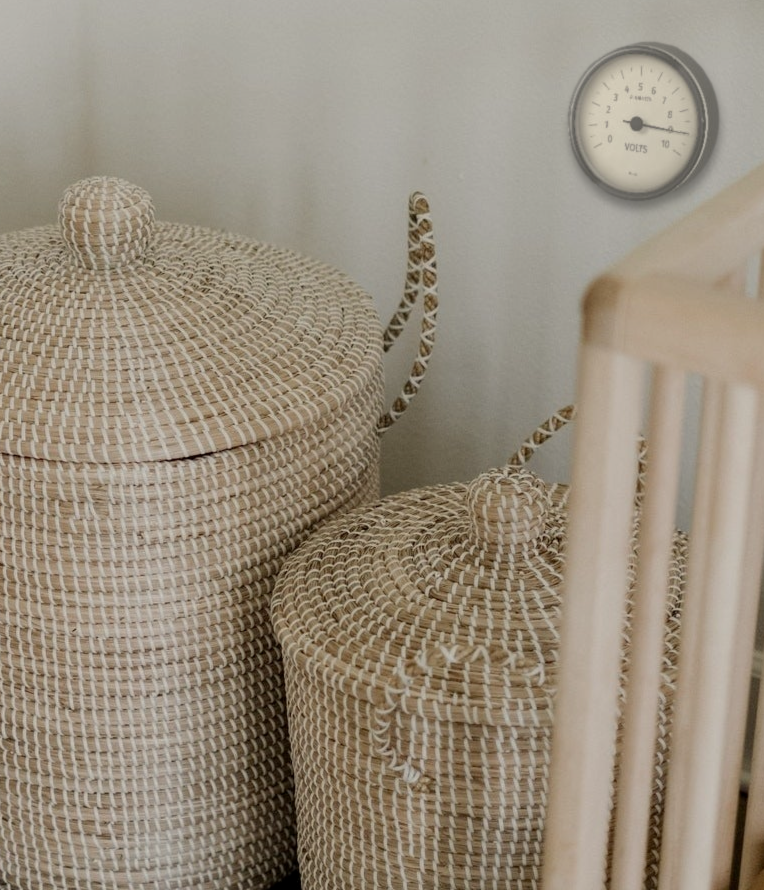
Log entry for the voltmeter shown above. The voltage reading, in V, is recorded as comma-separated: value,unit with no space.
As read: 9,V
